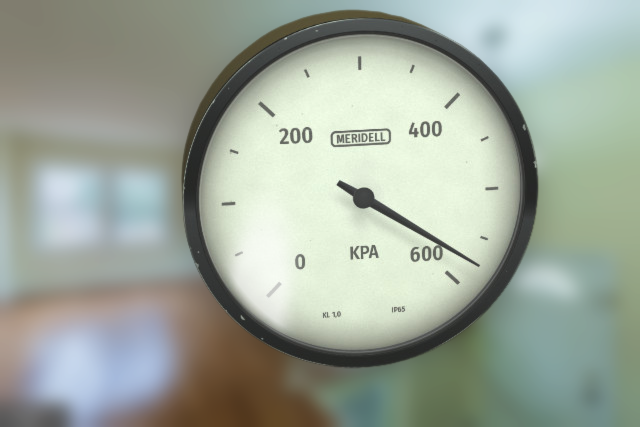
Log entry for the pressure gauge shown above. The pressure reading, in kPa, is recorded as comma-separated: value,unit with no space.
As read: 575,kPa
